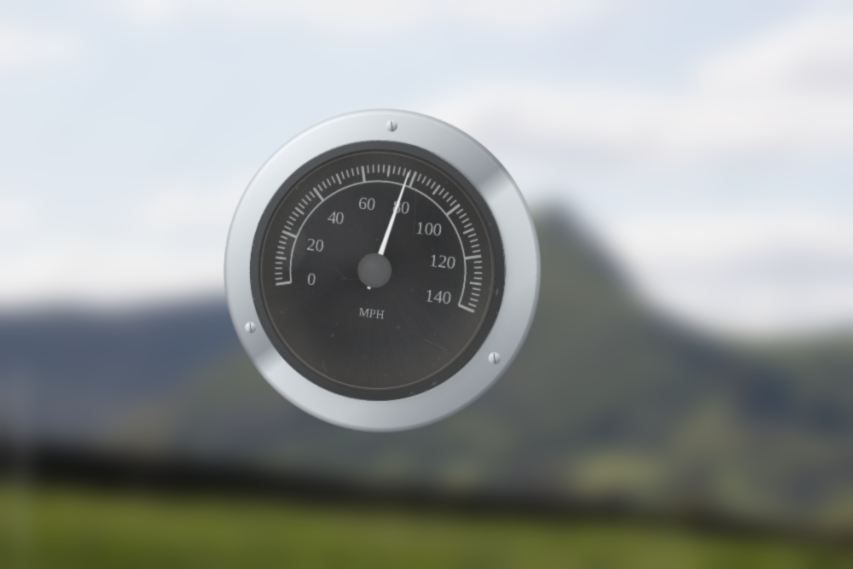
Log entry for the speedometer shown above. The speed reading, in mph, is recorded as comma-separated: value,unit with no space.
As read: 78,mph
